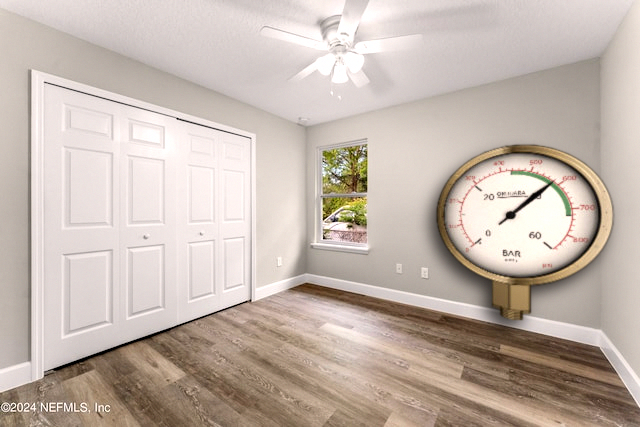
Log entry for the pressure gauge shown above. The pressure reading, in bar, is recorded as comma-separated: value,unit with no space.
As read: 40,bar
